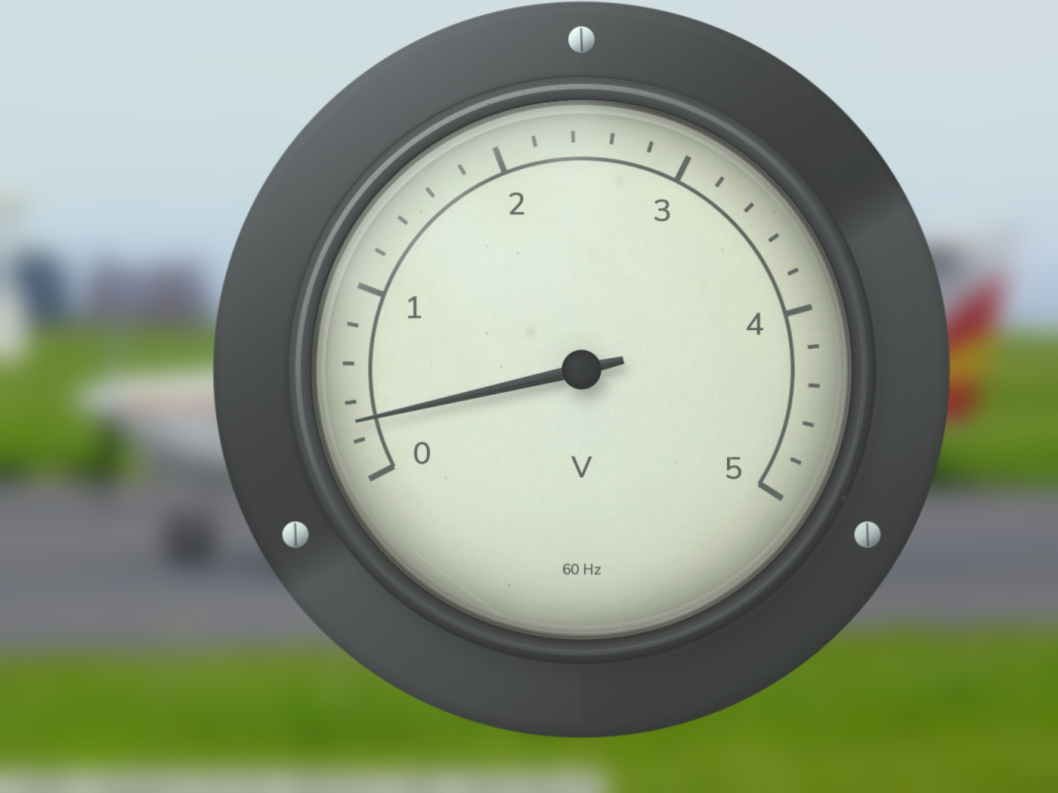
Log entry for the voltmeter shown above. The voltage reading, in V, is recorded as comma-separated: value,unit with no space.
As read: 0.3,V
